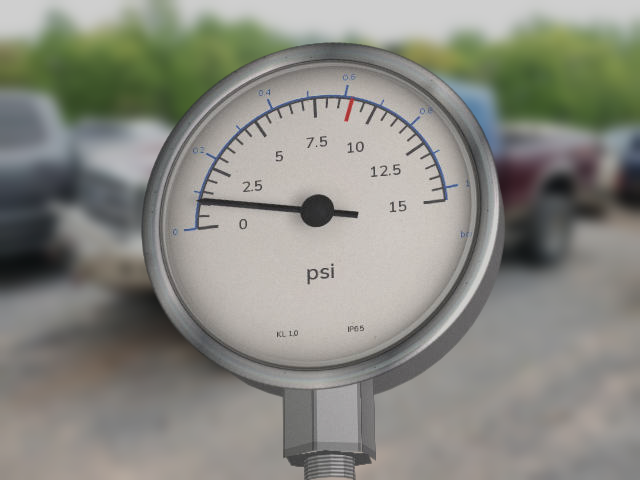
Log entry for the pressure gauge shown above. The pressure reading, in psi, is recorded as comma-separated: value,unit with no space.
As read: 1,psi
